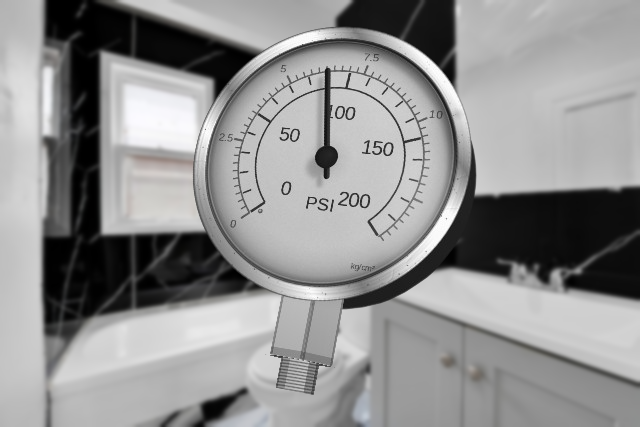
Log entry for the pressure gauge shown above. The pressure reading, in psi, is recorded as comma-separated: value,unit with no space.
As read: 90,psi
